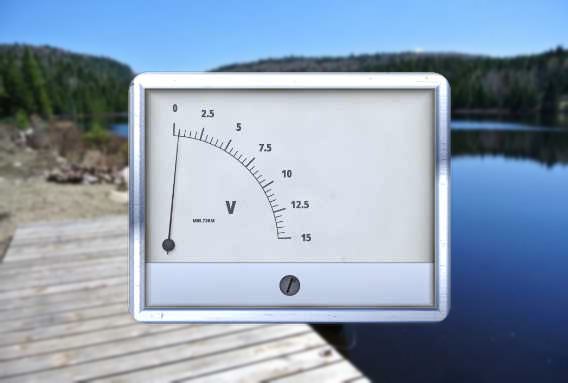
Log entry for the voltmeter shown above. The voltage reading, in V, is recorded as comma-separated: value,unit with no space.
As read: 0.5,V
